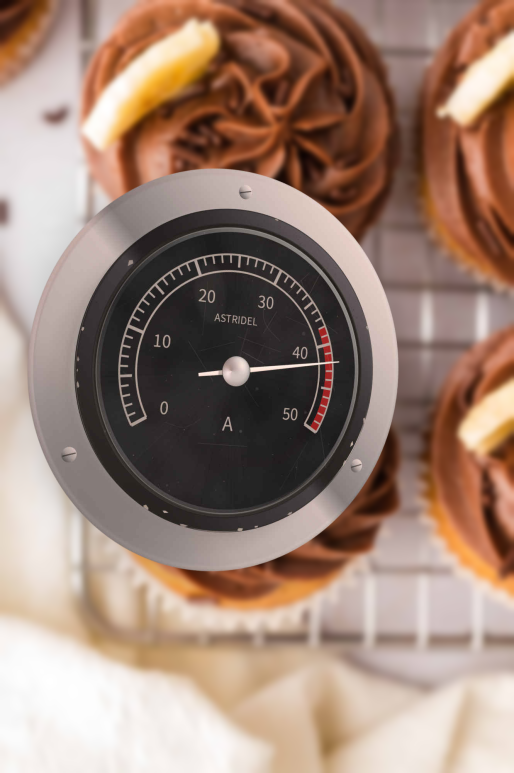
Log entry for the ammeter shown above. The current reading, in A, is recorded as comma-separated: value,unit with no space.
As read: 42,A
